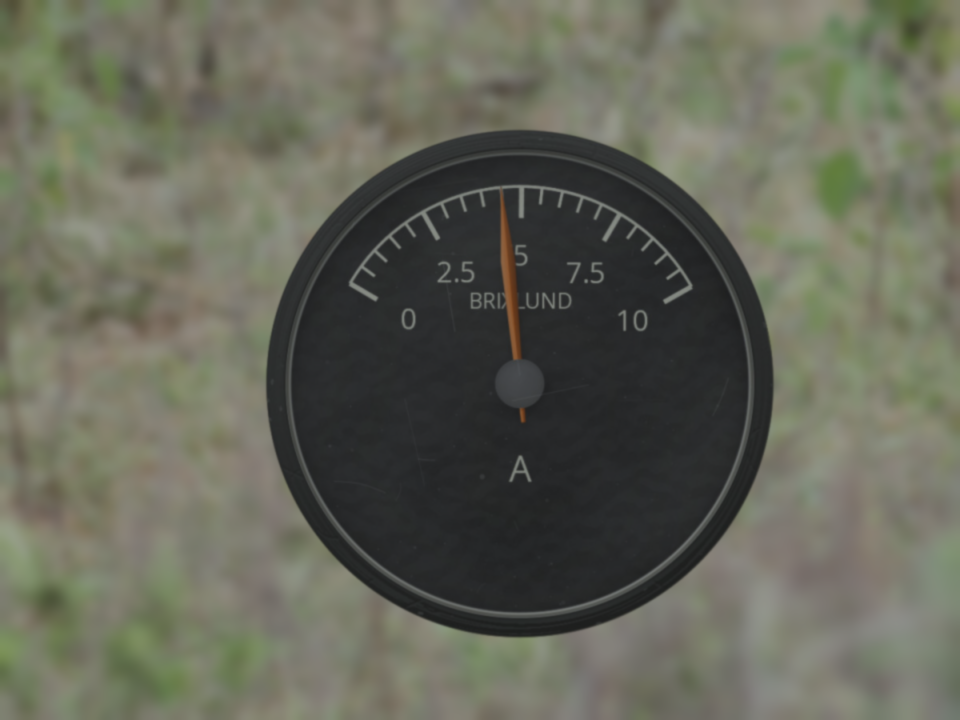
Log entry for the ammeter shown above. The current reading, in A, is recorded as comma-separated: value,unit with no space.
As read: 4.5,A
